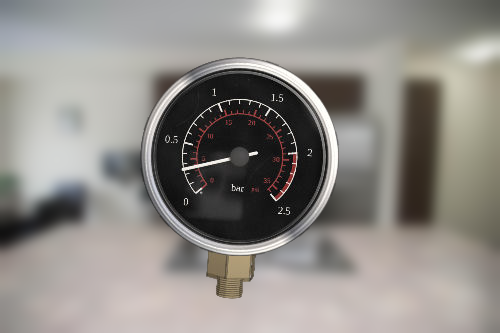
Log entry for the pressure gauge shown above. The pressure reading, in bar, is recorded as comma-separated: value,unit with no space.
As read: 0.25,bar
